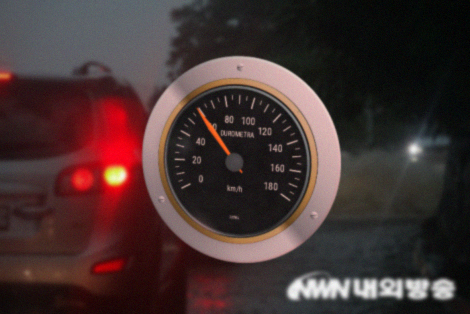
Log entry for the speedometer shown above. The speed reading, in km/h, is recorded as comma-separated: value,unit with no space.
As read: 60,km/h
